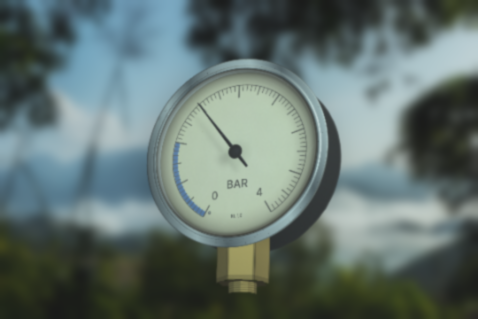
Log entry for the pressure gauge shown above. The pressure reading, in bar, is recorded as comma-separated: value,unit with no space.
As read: 1.5,bar
